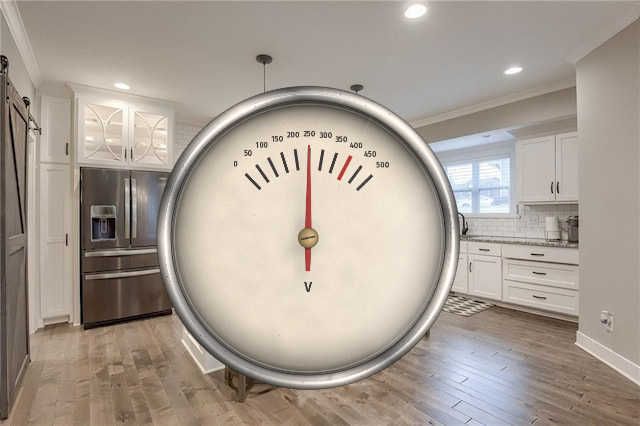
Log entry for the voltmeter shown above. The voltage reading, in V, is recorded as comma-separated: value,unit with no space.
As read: 250,V
